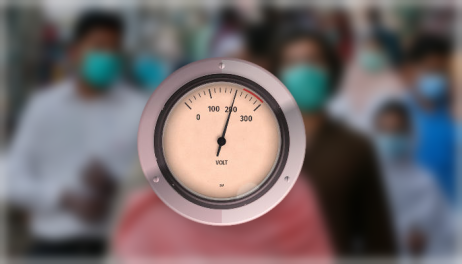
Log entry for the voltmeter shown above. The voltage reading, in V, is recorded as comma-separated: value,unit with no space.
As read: 200,V
